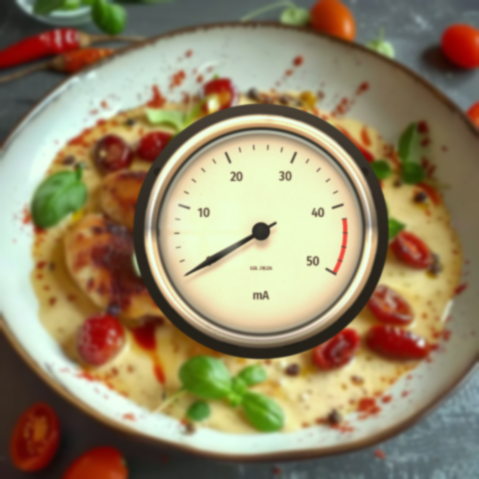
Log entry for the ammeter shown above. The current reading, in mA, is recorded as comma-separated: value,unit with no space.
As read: 0,mA
